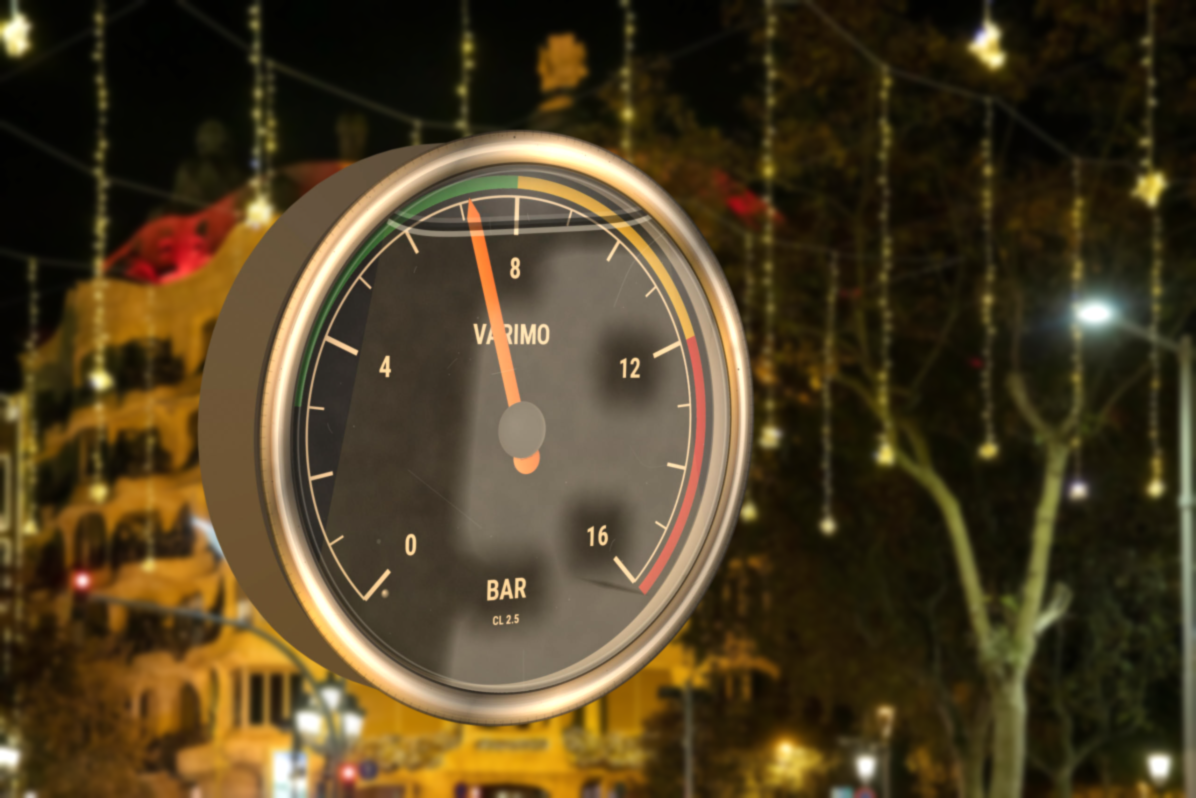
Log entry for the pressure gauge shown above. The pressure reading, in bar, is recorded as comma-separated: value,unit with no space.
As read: 7,bar
